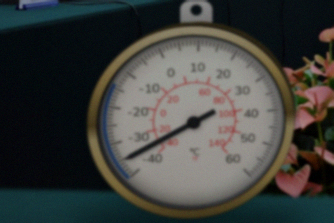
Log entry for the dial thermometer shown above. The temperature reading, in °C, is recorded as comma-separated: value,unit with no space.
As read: -35,°C
